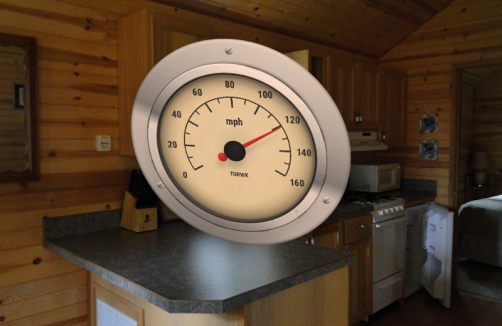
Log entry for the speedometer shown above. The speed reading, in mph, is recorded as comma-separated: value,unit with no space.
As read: 120,mph
